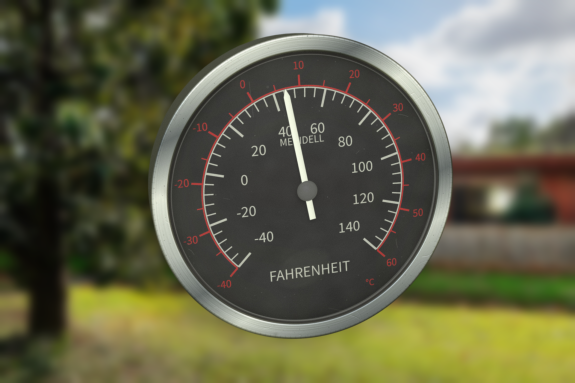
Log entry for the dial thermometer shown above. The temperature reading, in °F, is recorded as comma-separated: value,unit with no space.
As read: 44,°F
